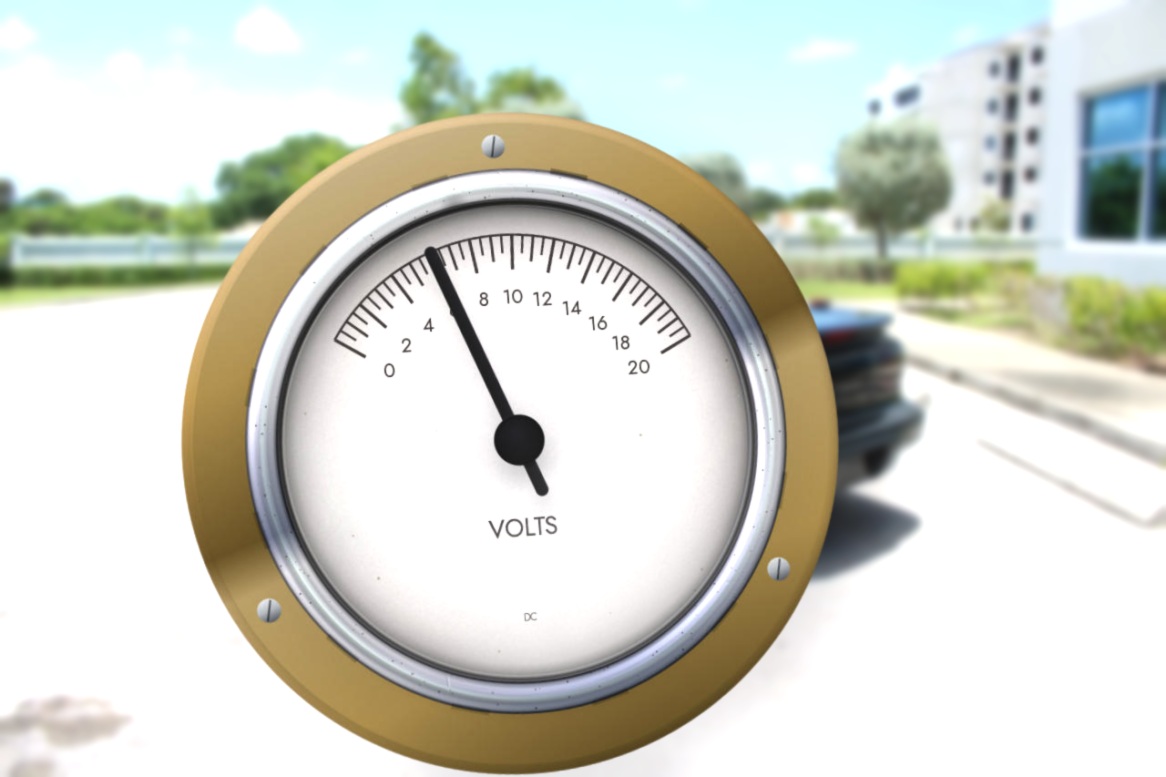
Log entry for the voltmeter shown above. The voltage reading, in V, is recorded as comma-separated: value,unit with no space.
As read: 6,V
